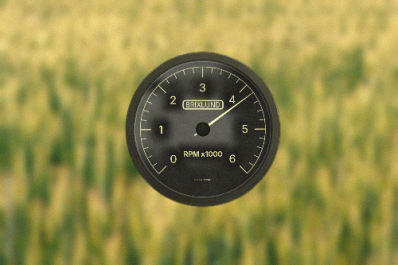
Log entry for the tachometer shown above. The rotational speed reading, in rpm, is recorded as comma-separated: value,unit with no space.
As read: 4200,rpm
